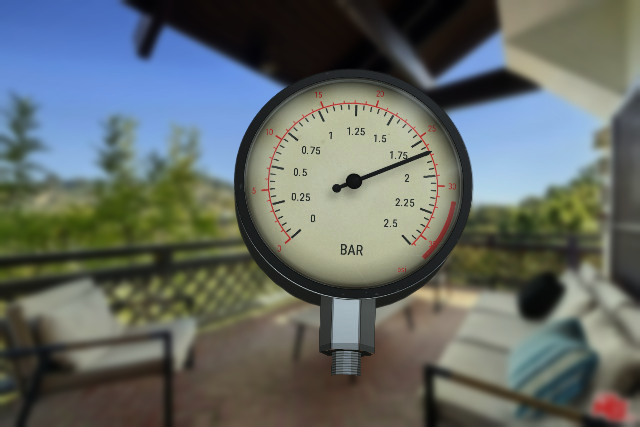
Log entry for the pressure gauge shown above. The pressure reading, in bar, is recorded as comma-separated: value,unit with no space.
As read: 1.85,bar
